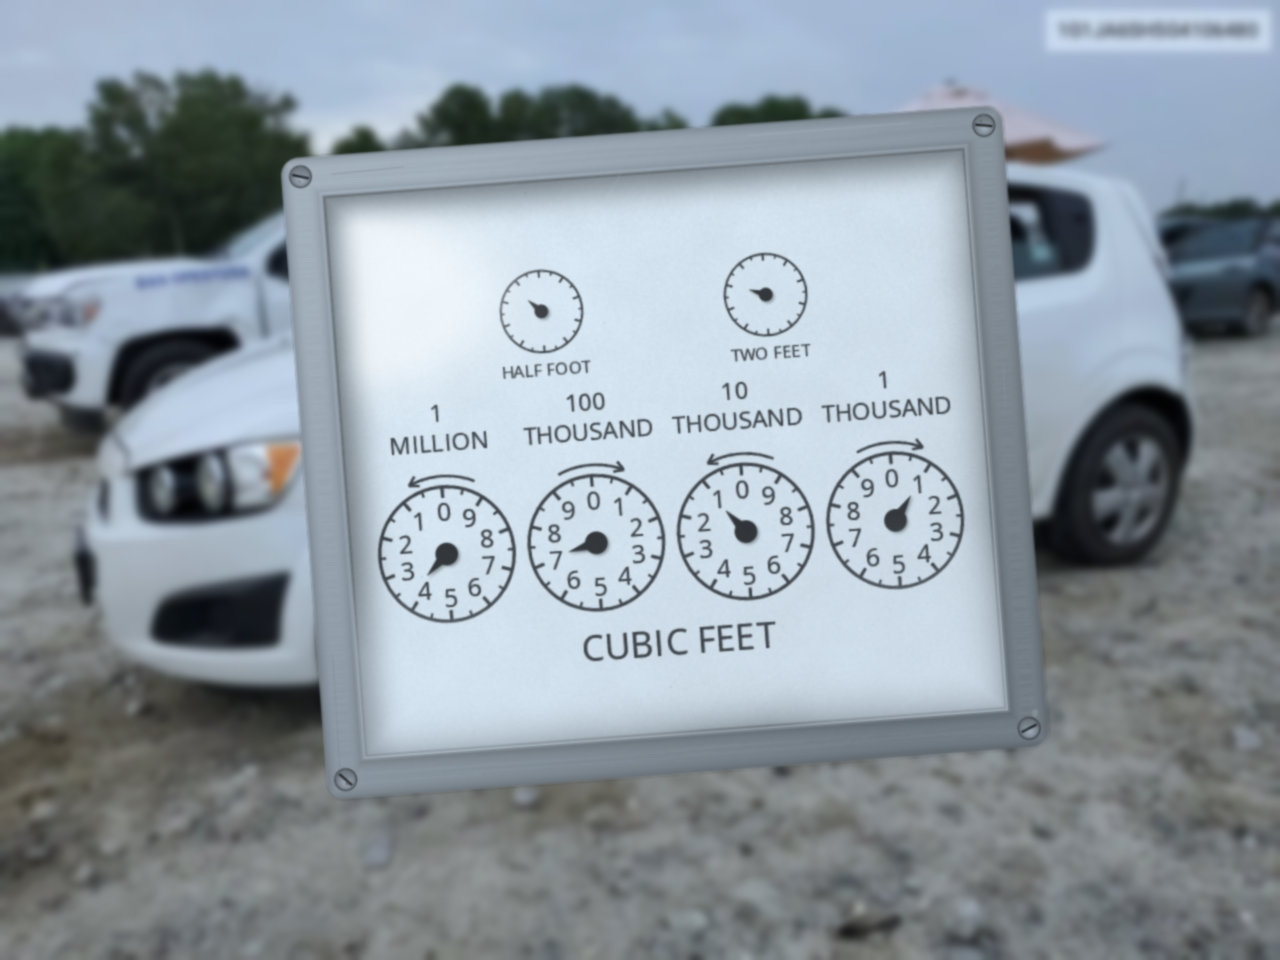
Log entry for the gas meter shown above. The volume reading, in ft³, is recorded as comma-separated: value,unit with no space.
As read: 371100,ft³
